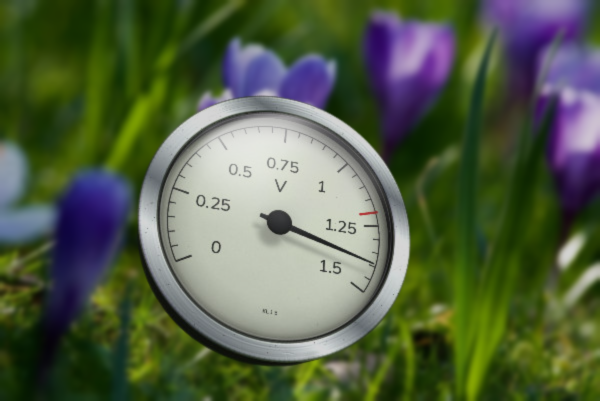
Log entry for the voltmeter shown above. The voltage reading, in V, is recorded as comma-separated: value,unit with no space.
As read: 1.4,V
